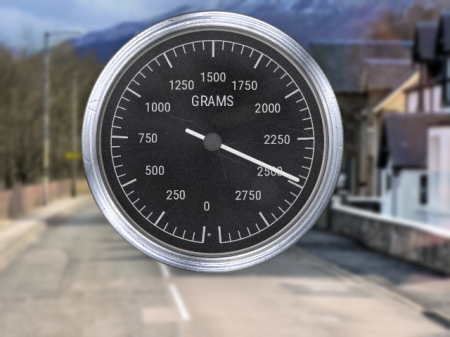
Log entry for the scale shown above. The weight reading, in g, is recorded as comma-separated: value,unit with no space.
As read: 2475,g
